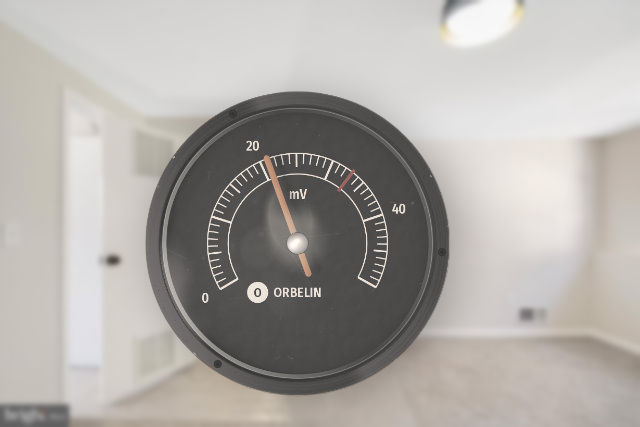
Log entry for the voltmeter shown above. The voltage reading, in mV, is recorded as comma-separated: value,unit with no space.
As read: 21,mV
